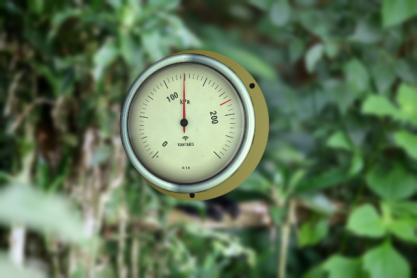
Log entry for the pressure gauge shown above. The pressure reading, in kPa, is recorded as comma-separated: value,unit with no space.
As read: 125,kPa
